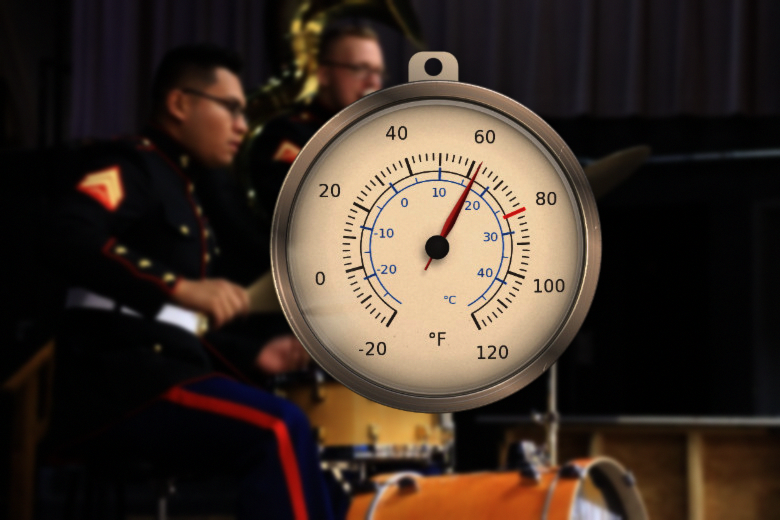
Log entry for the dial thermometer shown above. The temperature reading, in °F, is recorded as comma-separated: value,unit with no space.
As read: 62,°F
